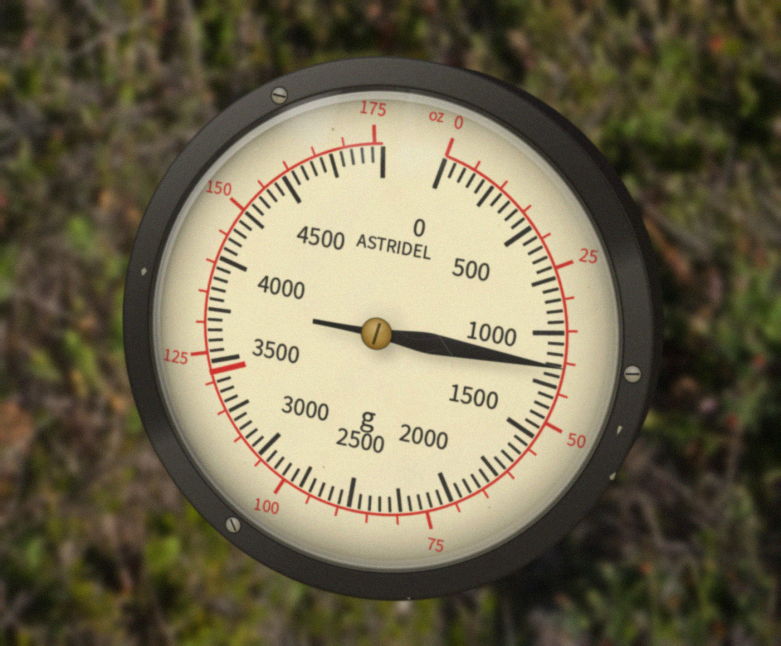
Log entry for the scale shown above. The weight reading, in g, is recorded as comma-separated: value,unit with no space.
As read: 1150,g
